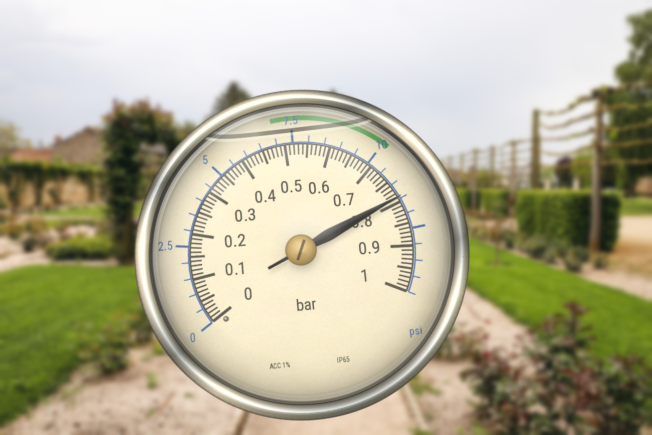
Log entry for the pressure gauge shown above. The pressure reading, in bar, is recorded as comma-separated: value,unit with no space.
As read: 0.79,bar
